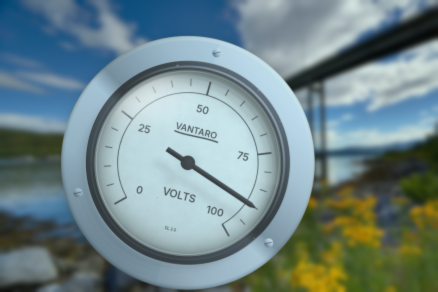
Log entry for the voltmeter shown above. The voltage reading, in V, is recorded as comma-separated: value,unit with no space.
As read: 90,V
